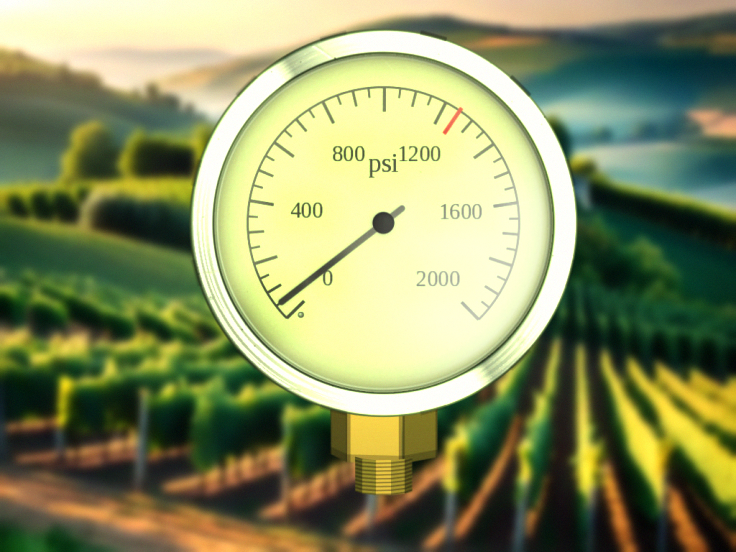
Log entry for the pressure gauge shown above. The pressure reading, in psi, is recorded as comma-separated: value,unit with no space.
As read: 50,psi
